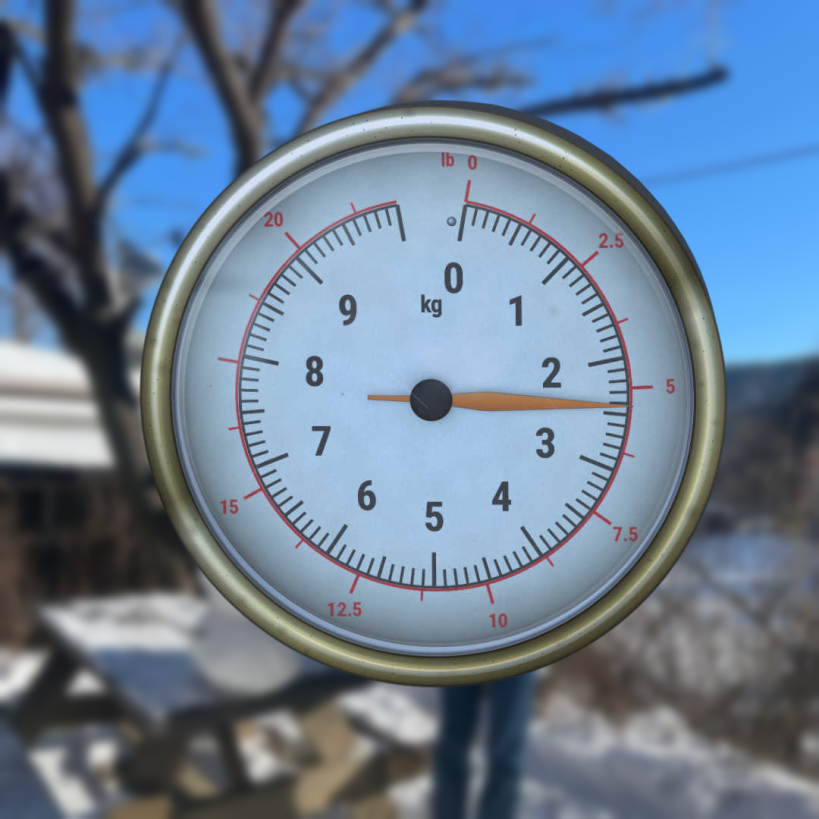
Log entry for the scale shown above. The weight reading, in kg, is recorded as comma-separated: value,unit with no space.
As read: 2.4,kg
